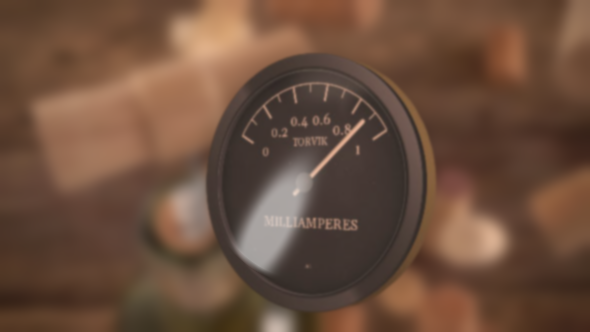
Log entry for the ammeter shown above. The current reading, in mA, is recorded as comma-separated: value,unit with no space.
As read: 0.9,mA
